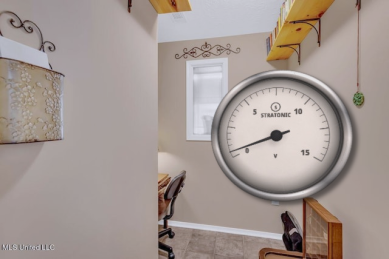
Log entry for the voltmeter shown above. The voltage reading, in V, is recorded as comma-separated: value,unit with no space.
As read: 0.5,V
